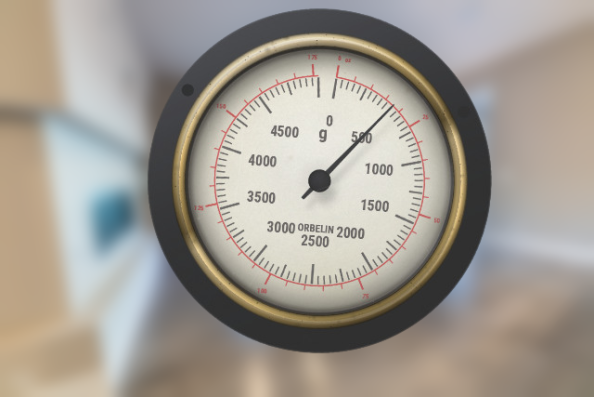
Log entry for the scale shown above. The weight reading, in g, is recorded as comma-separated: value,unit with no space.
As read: 500,g
